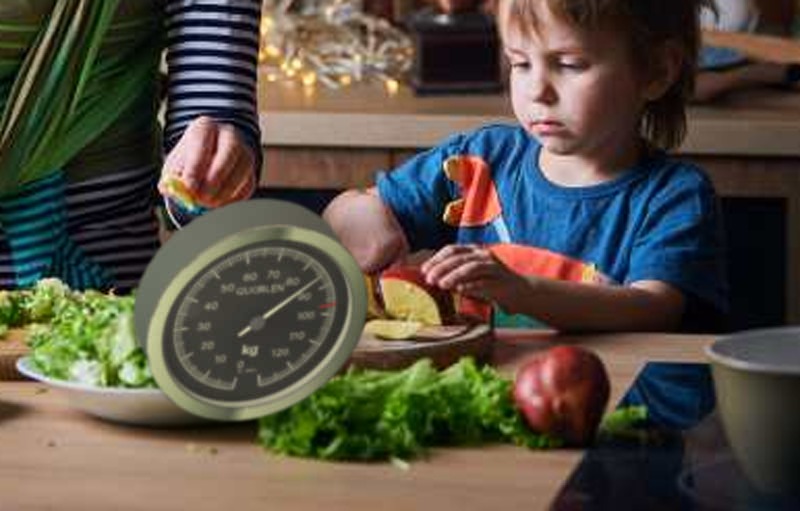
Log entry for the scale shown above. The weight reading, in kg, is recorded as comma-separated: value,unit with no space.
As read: 85,kg
